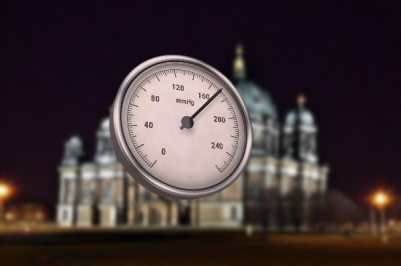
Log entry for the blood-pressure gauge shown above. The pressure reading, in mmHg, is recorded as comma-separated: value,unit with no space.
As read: 170,mmHg
